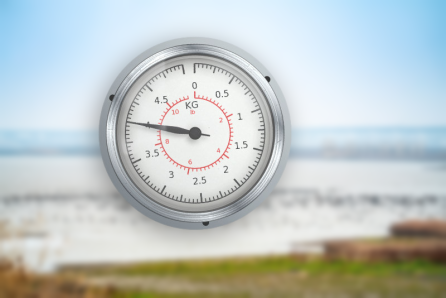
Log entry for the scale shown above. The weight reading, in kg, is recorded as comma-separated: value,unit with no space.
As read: 4,kg
